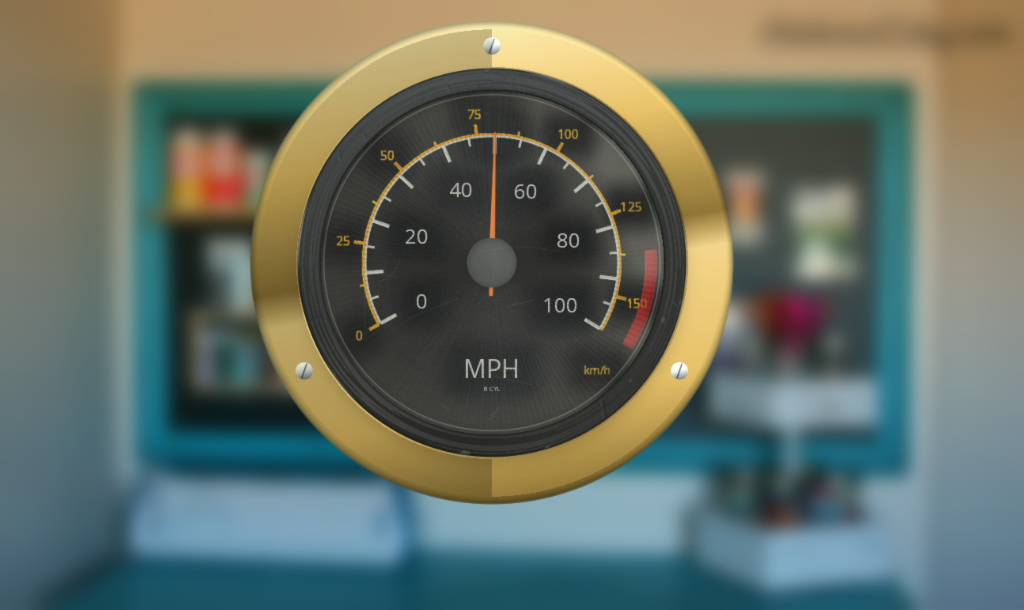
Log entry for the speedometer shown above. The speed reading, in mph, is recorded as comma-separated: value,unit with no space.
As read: 50,mph
